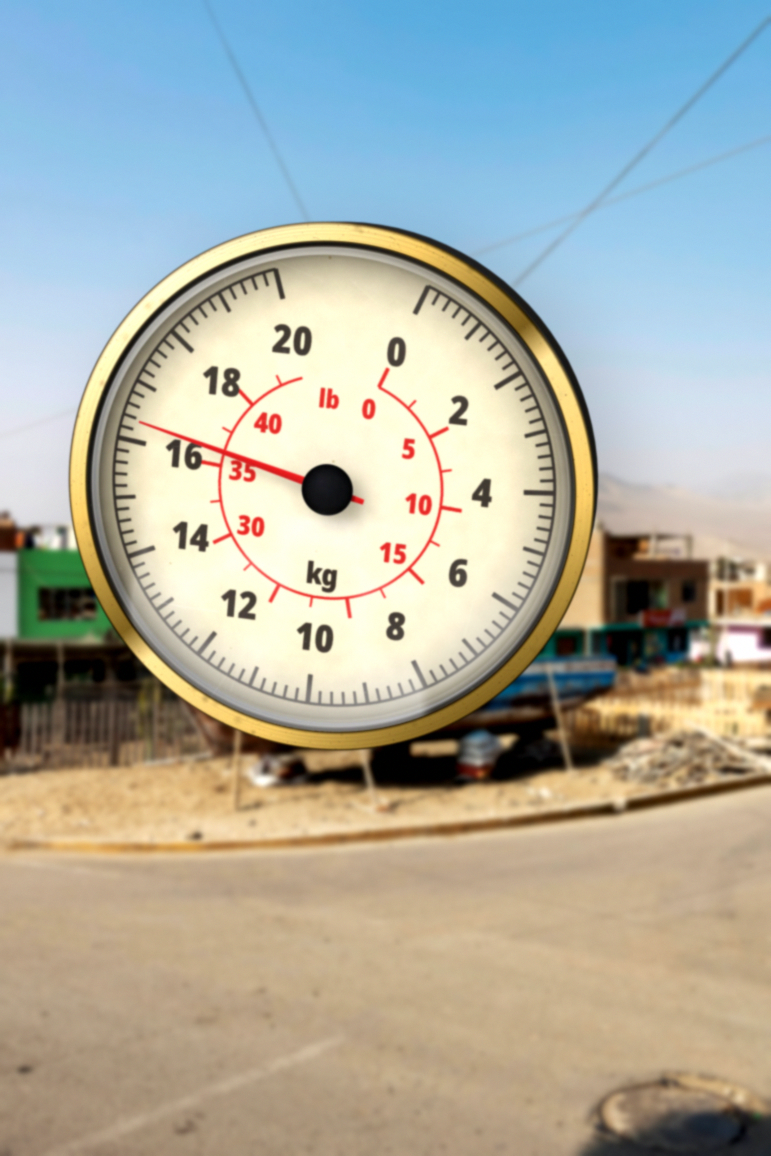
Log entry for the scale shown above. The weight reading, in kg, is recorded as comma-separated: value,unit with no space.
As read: 16.4,kg
